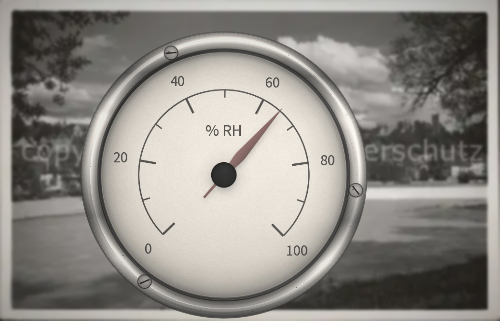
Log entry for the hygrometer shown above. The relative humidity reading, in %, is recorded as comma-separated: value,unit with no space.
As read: 65,%
